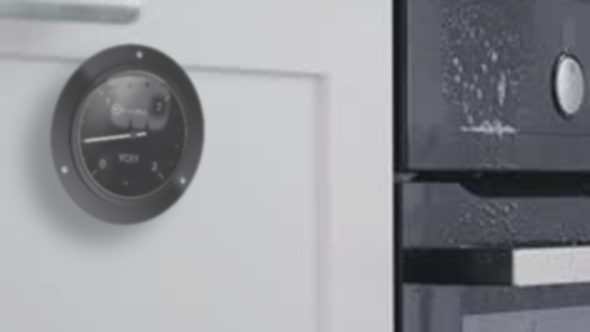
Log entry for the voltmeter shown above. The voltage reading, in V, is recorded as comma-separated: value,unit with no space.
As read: 0.4,V
